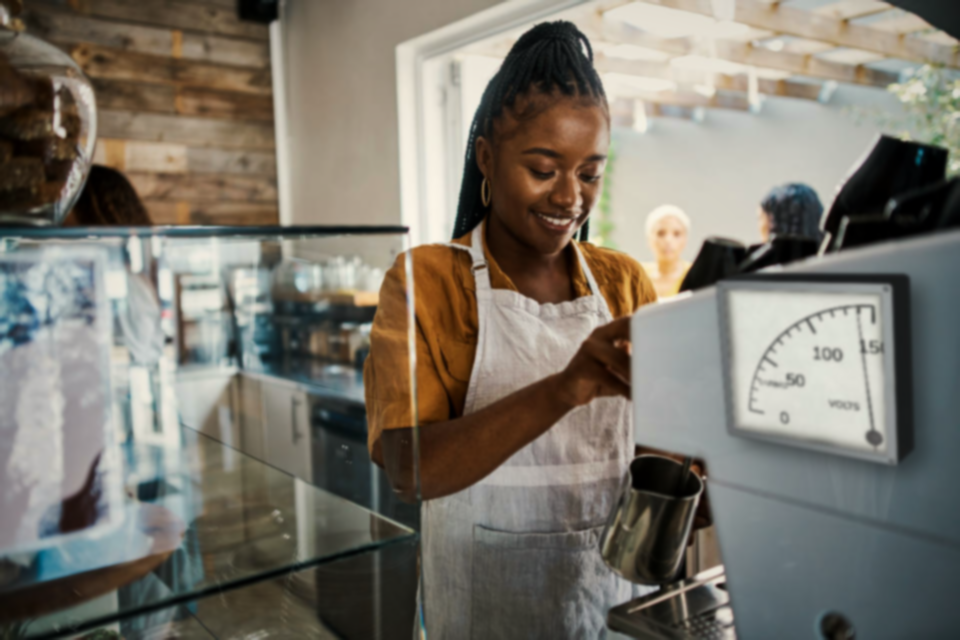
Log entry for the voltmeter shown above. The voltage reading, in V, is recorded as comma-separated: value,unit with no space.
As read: 140,V
